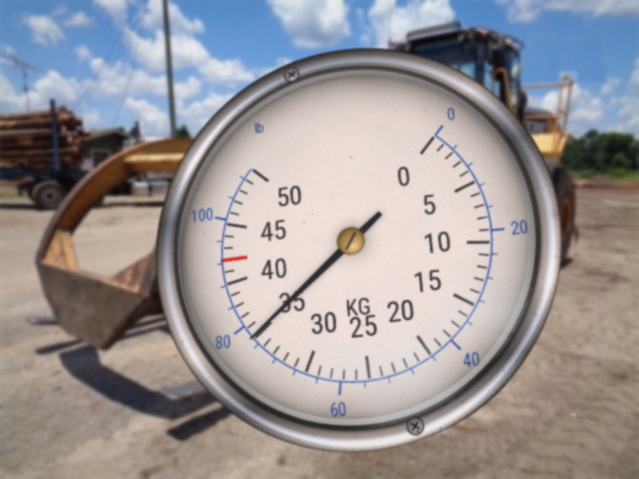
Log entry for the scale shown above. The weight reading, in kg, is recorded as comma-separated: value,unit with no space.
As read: 35,kg
